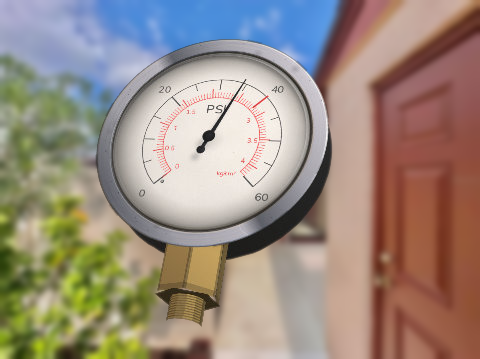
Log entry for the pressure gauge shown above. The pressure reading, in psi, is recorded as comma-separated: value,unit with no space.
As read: 35,psi
